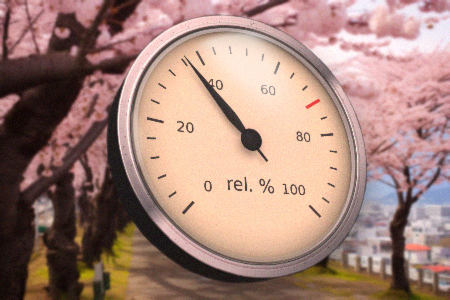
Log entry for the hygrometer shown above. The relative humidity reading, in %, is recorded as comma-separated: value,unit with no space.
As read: 36,%
